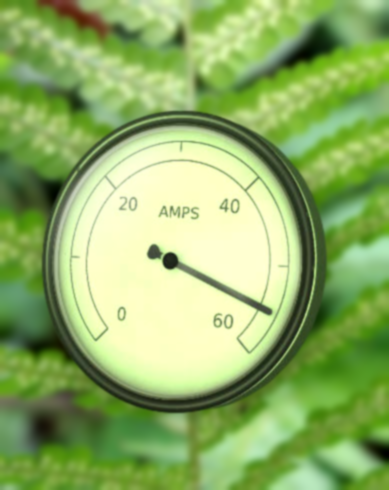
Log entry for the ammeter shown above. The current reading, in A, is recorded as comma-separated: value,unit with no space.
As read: 55,A
